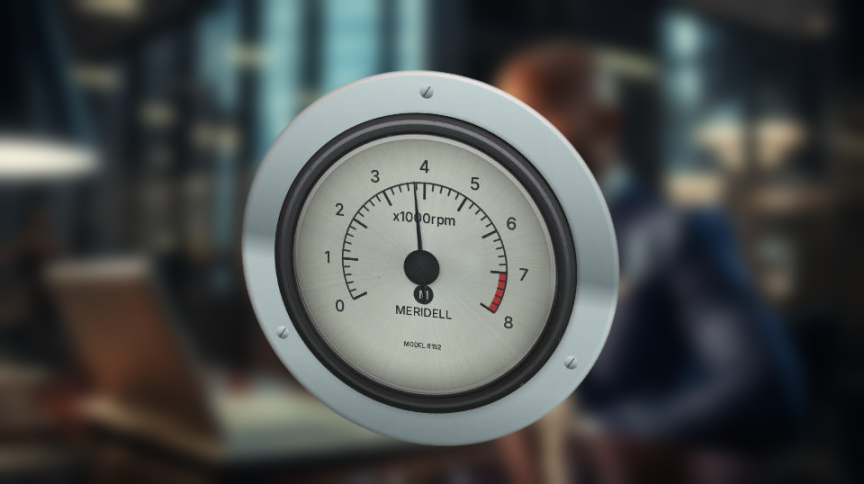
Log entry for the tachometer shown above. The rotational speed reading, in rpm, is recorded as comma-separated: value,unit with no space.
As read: 3800,rpm
